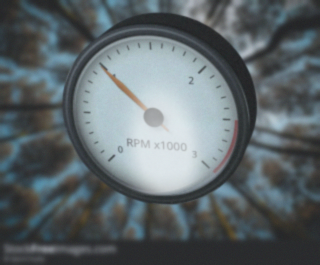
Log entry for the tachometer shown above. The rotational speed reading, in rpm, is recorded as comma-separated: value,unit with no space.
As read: 1000,rpm
